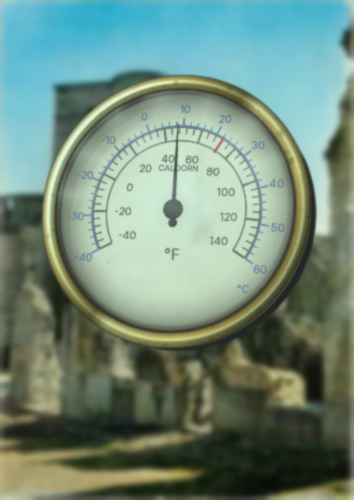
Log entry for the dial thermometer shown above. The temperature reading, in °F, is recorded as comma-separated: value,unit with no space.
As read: 48,°F
